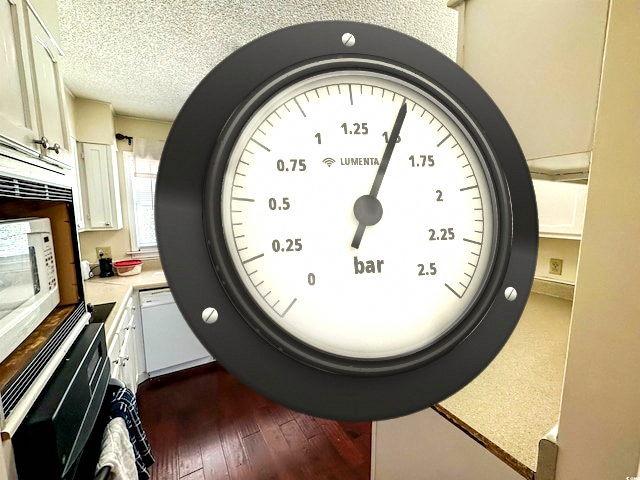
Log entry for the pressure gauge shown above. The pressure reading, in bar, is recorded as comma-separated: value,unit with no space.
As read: 1.5,bar
